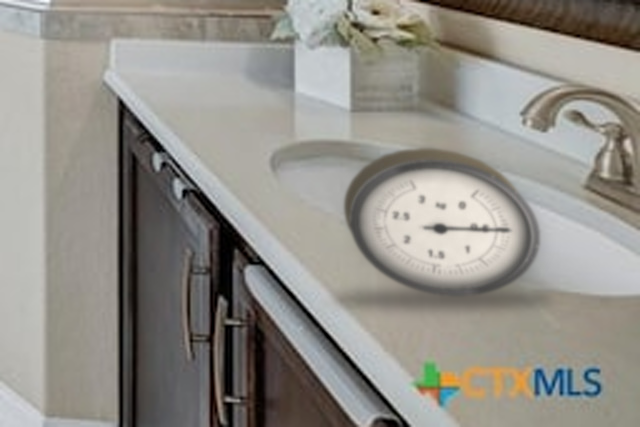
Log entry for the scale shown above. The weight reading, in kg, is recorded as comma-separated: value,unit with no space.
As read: 0.5,kg
